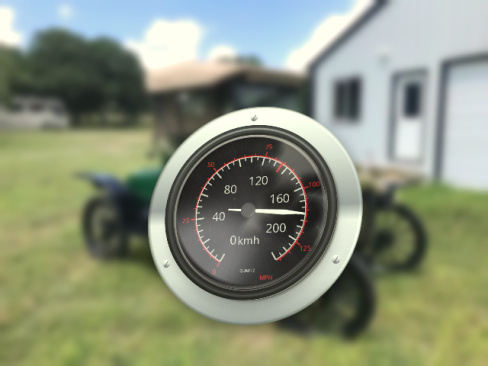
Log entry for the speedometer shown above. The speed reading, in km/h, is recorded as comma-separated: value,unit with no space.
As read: 180,km/h
